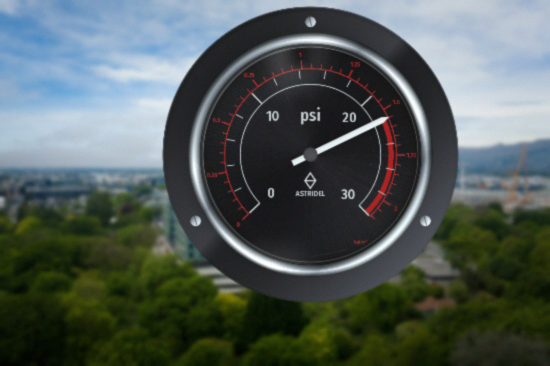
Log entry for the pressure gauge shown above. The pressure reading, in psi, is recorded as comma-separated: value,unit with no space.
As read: 22,psi
